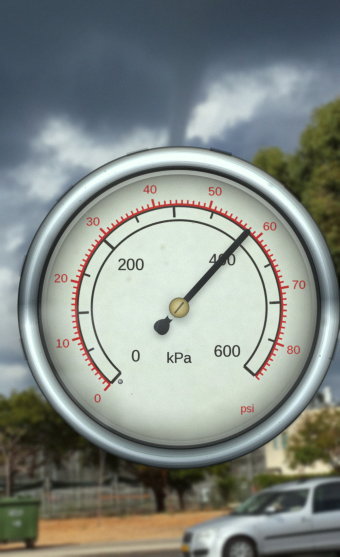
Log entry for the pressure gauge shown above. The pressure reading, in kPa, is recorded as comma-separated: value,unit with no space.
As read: 400,kPa
